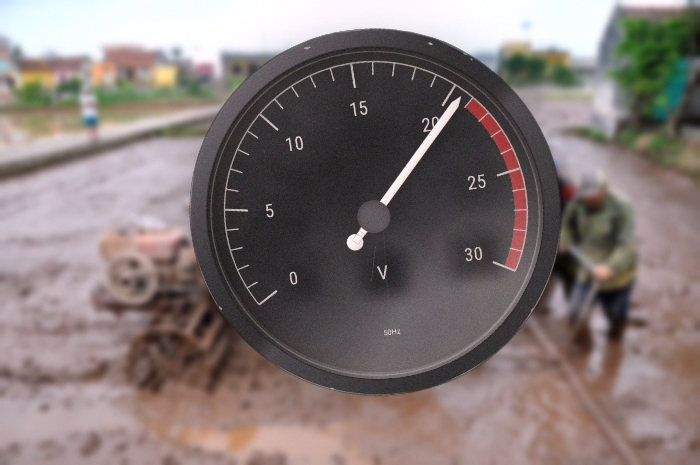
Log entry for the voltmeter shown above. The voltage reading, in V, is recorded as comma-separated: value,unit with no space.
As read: 20.5,V
